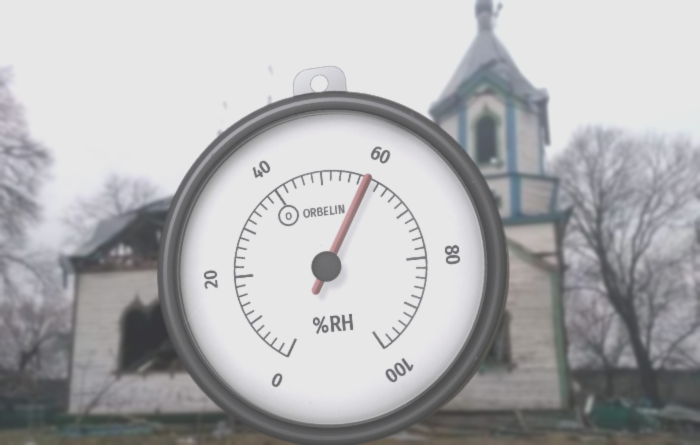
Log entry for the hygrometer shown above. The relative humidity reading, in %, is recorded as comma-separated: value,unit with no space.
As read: 60,%
